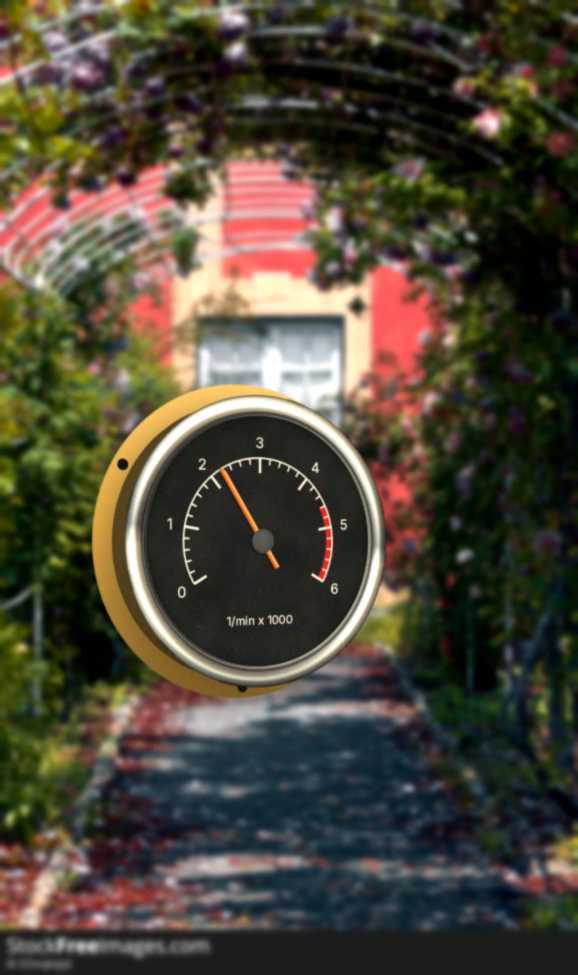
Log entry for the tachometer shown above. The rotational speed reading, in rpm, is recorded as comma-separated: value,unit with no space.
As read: 2200,rpm
